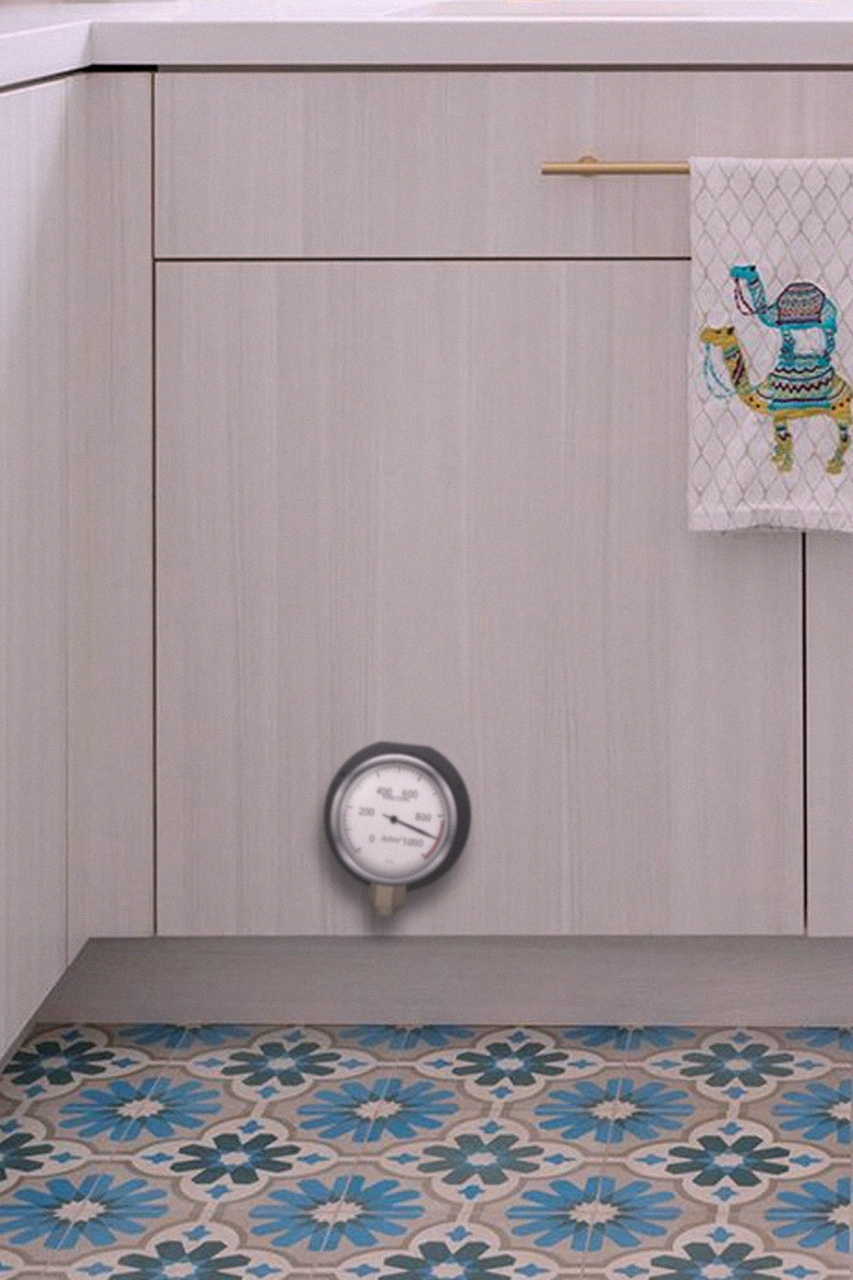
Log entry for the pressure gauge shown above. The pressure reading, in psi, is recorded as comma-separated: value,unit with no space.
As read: 900,psi
